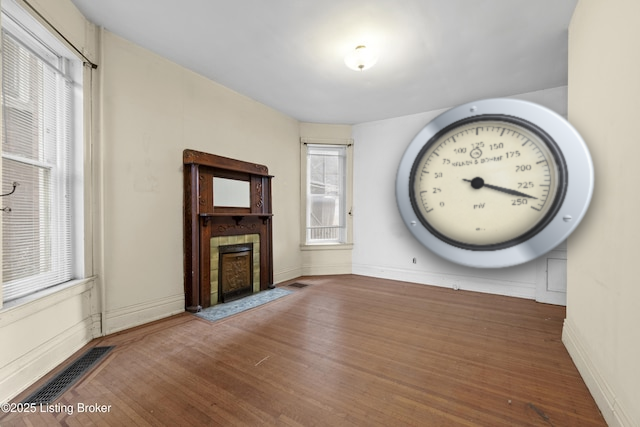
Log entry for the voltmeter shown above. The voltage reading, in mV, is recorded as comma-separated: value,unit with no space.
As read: 240,mV
